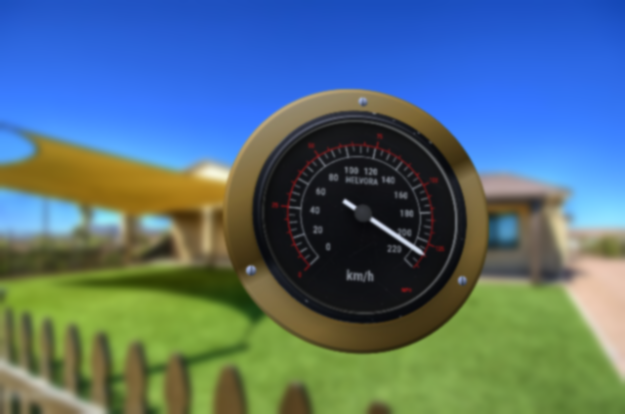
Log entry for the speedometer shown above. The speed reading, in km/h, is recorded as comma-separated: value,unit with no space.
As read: 210,km/h
